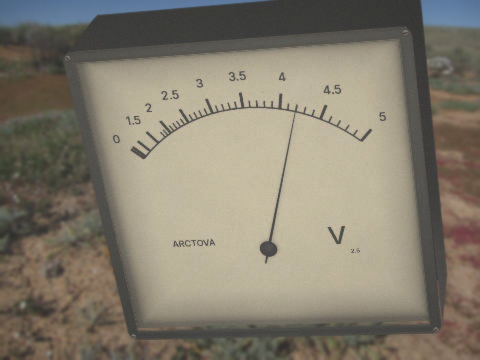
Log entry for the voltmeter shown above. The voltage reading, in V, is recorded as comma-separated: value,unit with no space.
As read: 4.2,V
